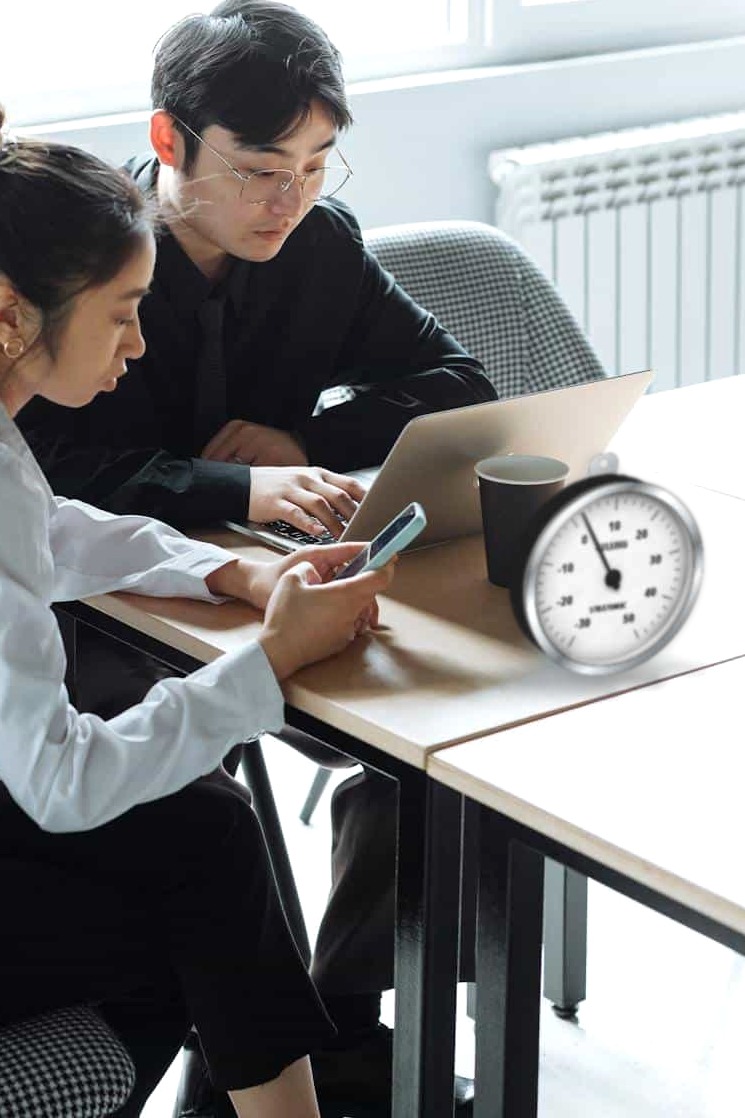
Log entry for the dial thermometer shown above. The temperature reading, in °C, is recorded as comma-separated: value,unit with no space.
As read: 2,°C
